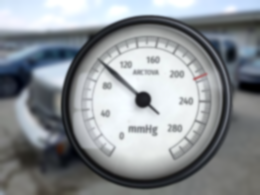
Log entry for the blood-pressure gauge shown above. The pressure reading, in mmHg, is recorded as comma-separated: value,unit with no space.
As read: 100,mmHg
